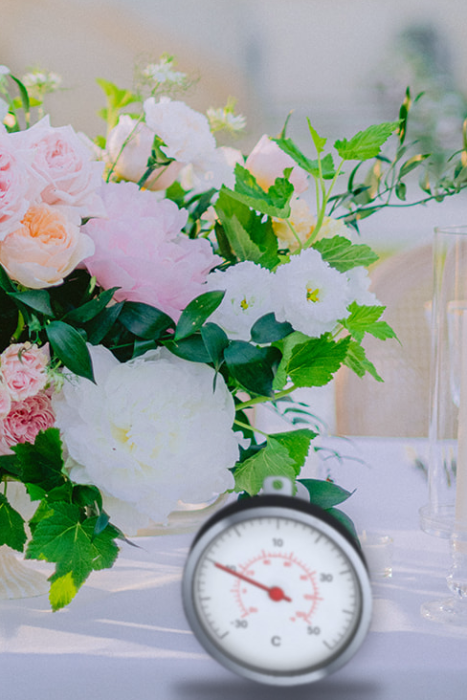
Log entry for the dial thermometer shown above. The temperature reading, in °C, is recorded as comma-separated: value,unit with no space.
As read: -10,°C
